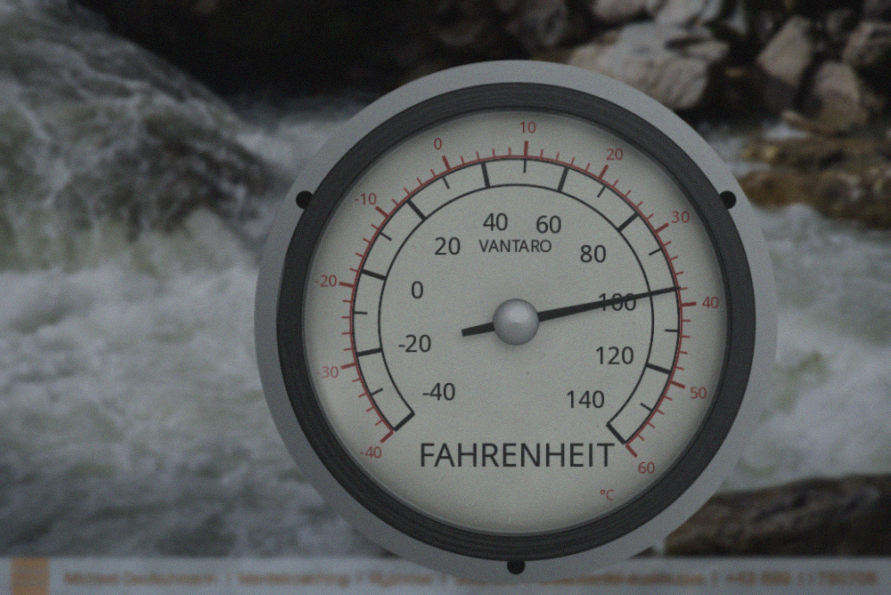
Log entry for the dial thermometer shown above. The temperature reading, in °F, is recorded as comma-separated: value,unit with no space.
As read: 100,°F
